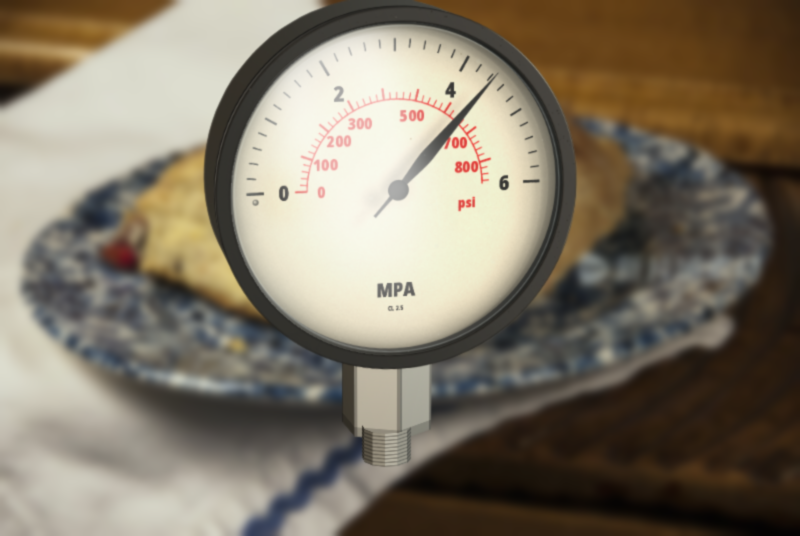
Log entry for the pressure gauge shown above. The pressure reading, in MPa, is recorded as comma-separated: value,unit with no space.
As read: 4.4,MPa
